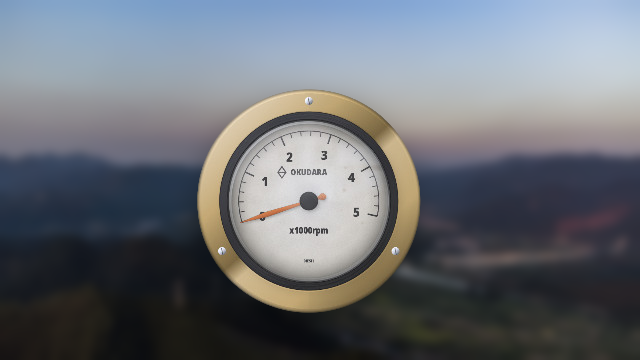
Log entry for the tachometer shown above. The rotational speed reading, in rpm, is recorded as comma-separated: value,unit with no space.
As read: 0,rpm
